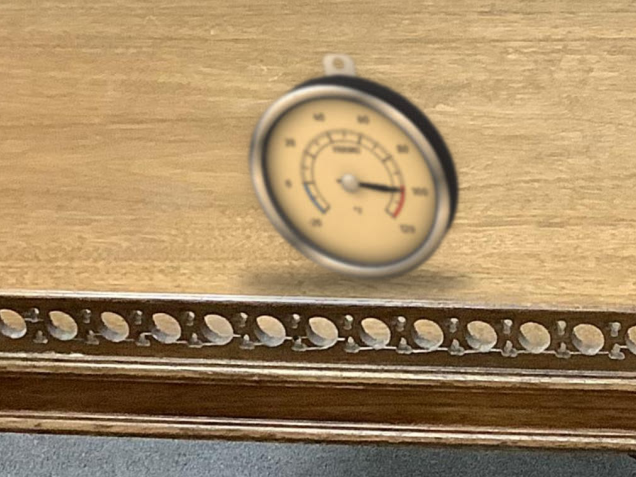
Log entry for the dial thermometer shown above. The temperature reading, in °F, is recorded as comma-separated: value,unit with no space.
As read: 100,°F
